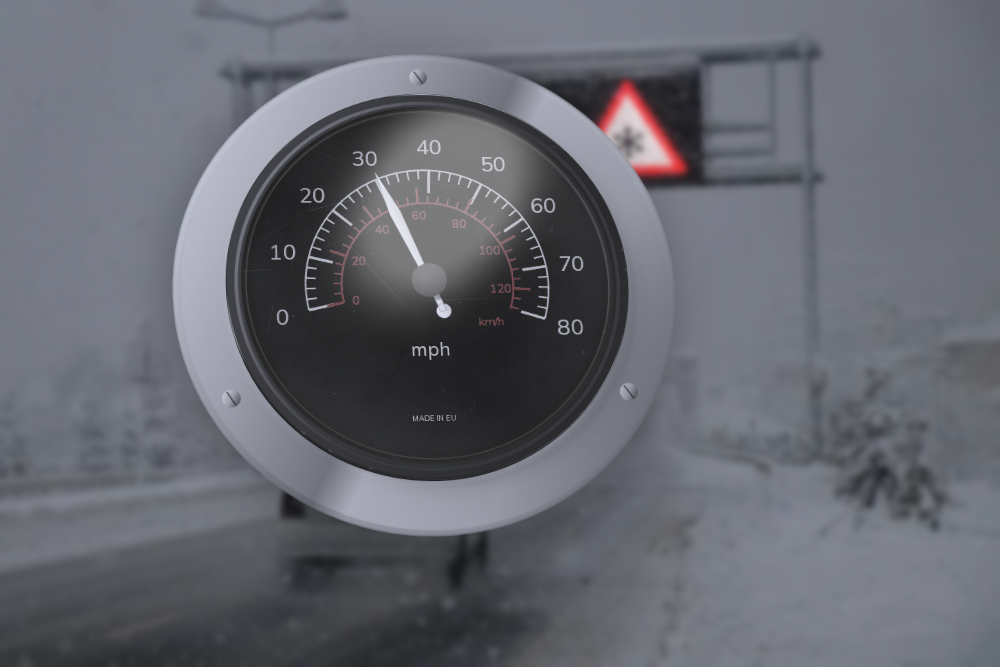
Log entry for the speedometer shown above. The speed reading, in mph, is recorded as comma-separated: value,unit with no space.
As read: 30,mph
